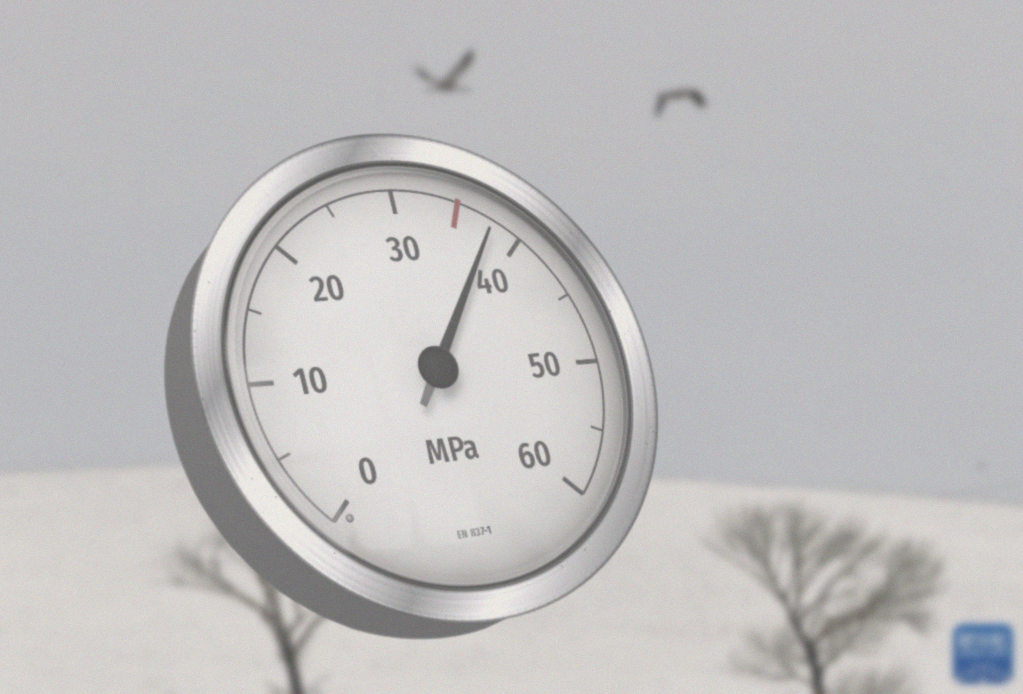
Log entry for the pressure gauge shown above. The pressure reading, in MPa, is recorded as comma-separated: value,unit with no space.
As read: 37.5,MPa
